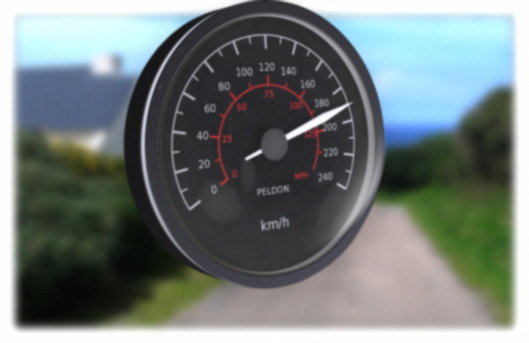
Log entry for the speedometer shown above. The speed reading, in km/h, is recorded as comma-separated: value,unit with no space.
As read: 190,km/h
